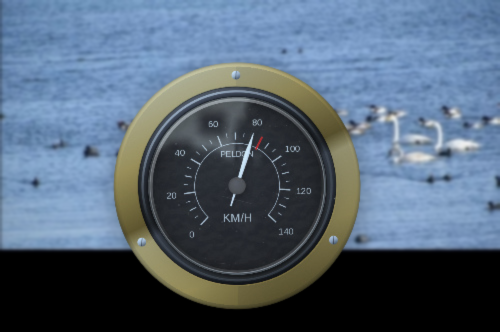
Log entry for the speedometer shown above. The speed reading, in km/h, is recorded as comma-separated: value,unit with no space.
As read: 80,km/h
